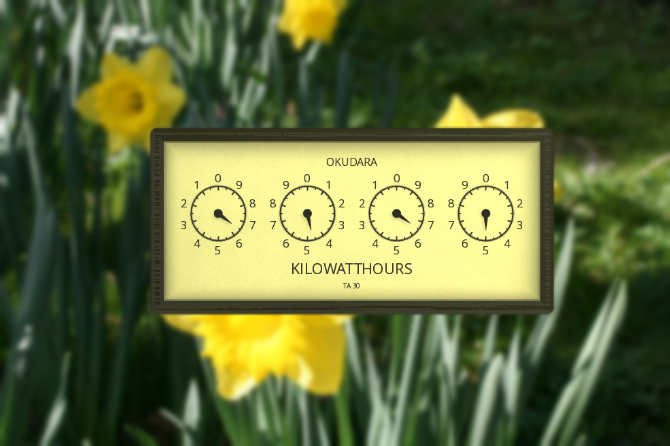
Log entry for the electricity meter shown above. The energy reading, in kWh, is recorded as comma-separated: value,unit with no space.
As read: 6465,kWh
